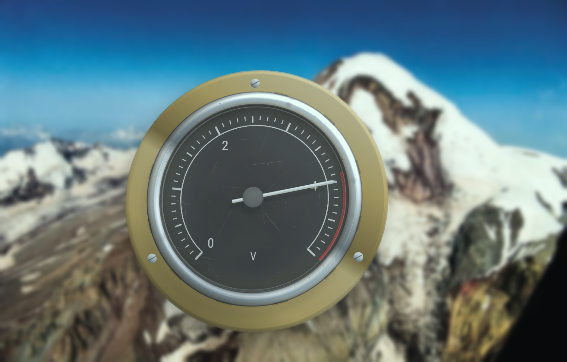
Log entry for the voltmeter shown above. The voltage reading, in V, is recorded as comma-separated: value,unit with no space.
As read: 4,V
